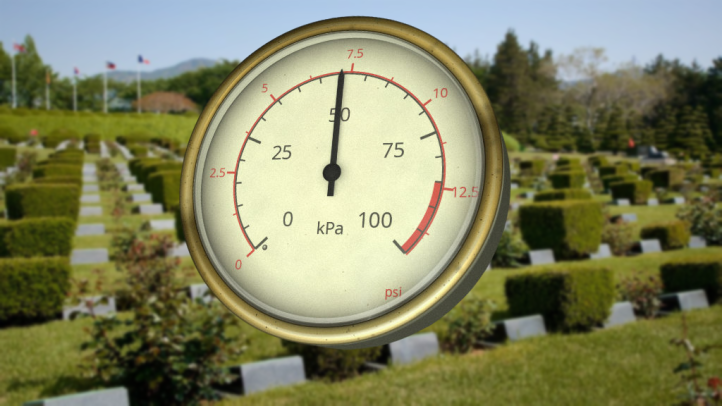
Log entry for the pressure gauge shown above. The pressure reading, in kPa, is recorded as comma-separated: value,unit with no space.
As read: 50,kPa
